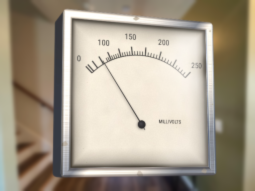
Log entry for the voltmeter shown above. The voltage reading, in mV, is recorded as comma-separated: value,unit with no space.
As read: 75,mV
